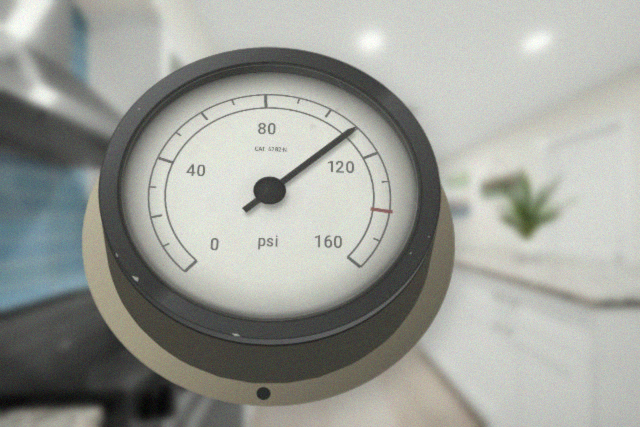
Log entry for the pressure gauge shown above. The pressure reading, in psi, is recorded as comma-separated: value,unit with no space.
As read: 110,psi
